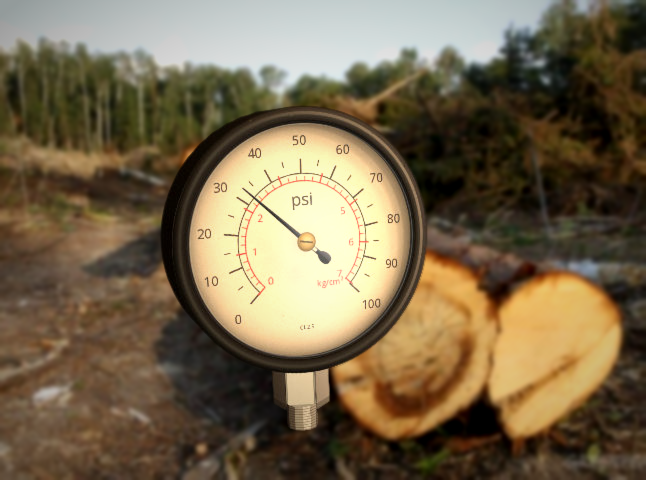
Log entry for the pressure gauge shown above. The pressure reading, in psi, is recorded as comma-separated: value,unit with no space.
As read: 32.5,psi
